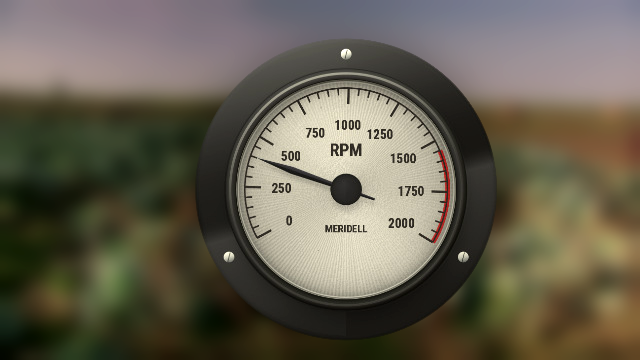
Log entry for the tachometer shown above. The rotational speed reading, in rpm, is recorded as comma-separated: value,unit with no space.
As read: 400,rpm
